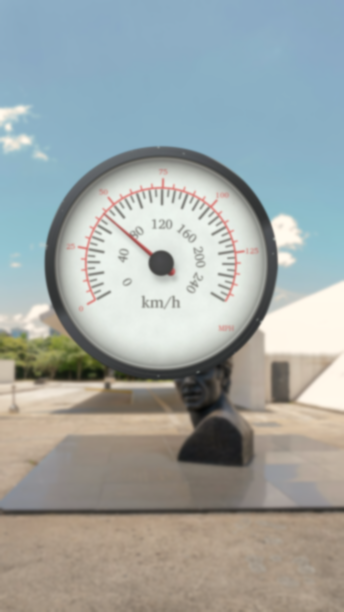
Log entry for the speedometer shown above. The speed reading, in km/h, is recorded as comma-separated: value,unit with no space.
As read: 70,km/h
